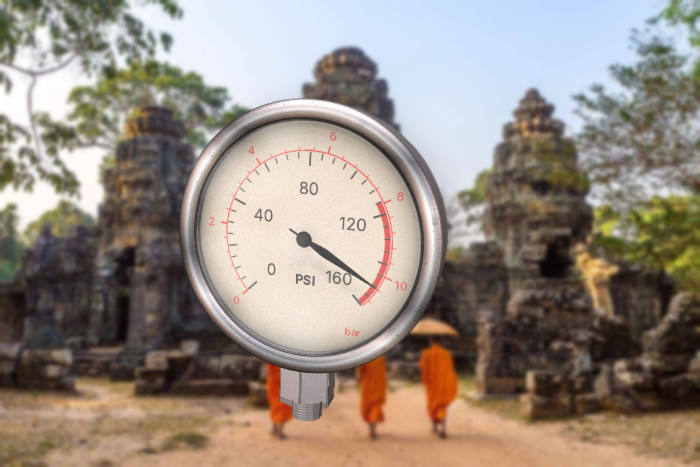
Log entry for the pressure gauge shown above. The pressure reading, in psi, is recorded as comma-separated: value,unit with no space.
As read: 150,psi
